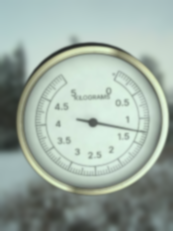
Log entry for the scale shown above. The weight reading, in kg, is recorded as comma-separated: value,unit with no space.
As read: 1.25,kg
